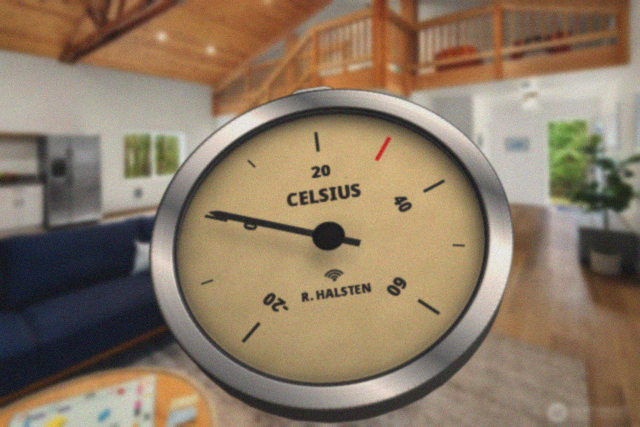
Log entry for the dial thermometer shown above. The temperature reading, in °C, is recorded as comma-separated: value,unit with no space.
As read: 0,°C
